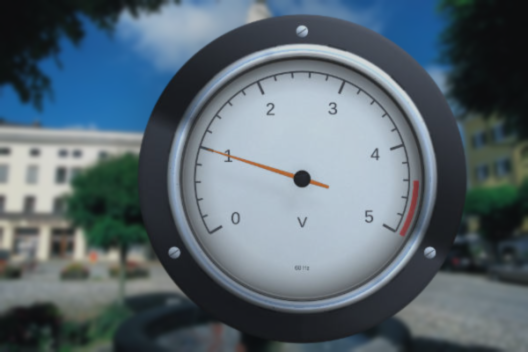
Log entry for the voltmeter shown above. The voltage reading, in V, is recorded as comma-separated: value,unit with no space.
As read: 1,V
